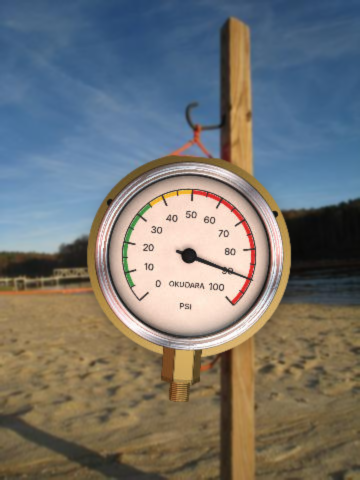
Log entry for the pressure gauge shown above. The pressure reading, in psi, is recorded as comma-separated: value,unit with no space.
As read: 90,psi
